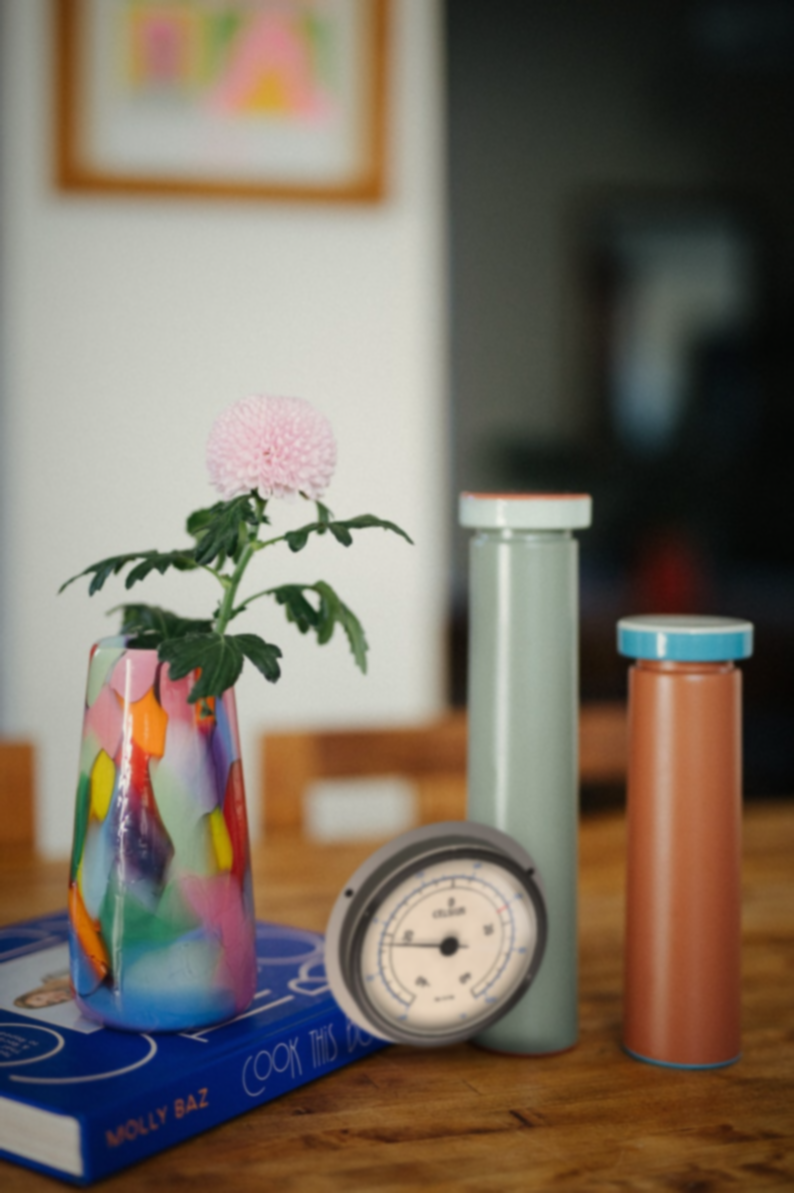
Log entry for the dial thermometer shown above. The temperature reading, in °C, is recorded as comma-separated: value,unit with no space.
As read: -22,°C
